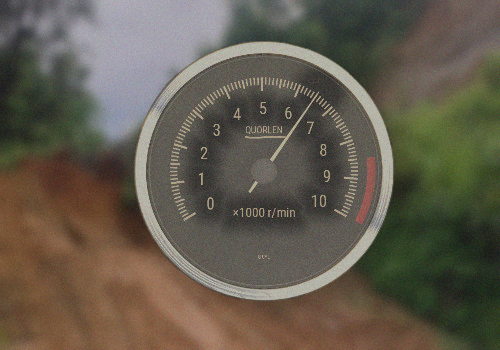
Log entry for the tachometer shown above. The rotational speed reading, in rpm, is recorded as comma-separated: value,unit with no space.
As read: 6500,rpm
